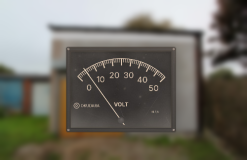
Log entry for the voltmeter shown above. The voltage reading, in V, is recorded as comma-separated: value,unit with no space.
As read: 5,V
